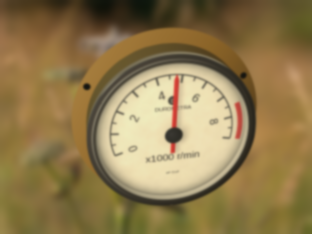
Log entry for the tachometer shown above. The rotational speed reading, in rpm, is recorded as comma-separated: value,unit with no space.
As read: 4750,rpm
